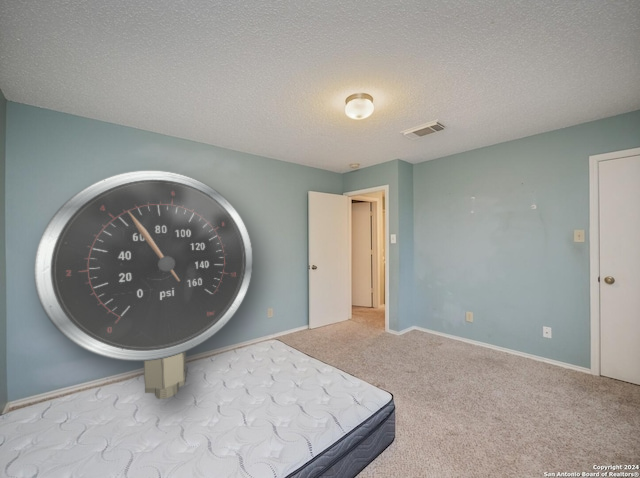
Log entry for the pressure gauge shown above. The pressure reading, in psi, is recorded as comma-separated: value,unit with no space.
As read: 65,psi
